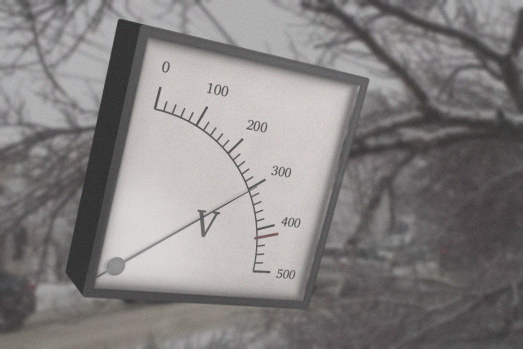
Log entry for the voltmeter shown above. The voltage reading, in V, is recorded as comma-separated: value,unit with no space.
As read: 300,V
